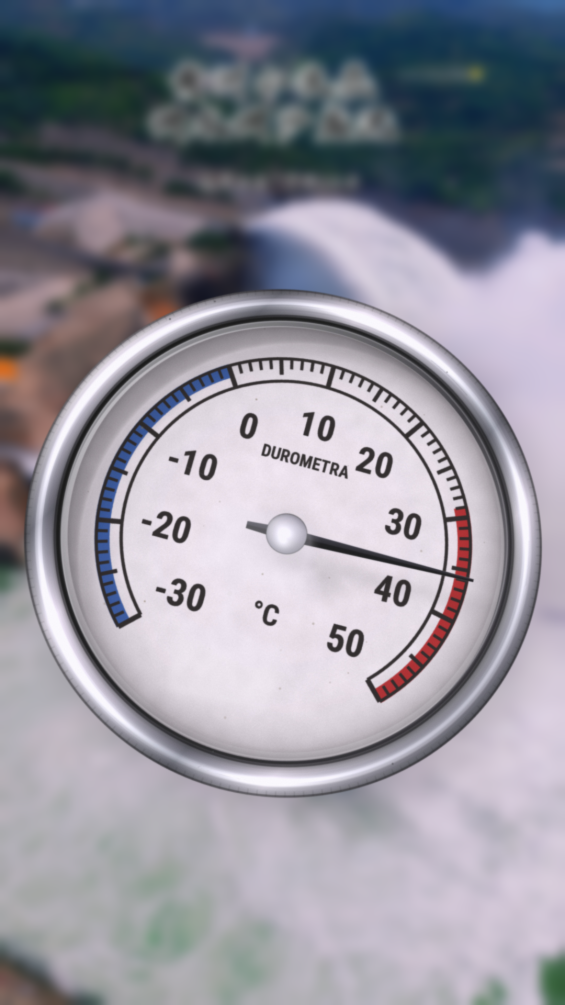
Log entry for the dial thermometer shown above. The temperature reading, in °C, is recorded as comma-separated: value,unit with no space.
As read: 36,°C
